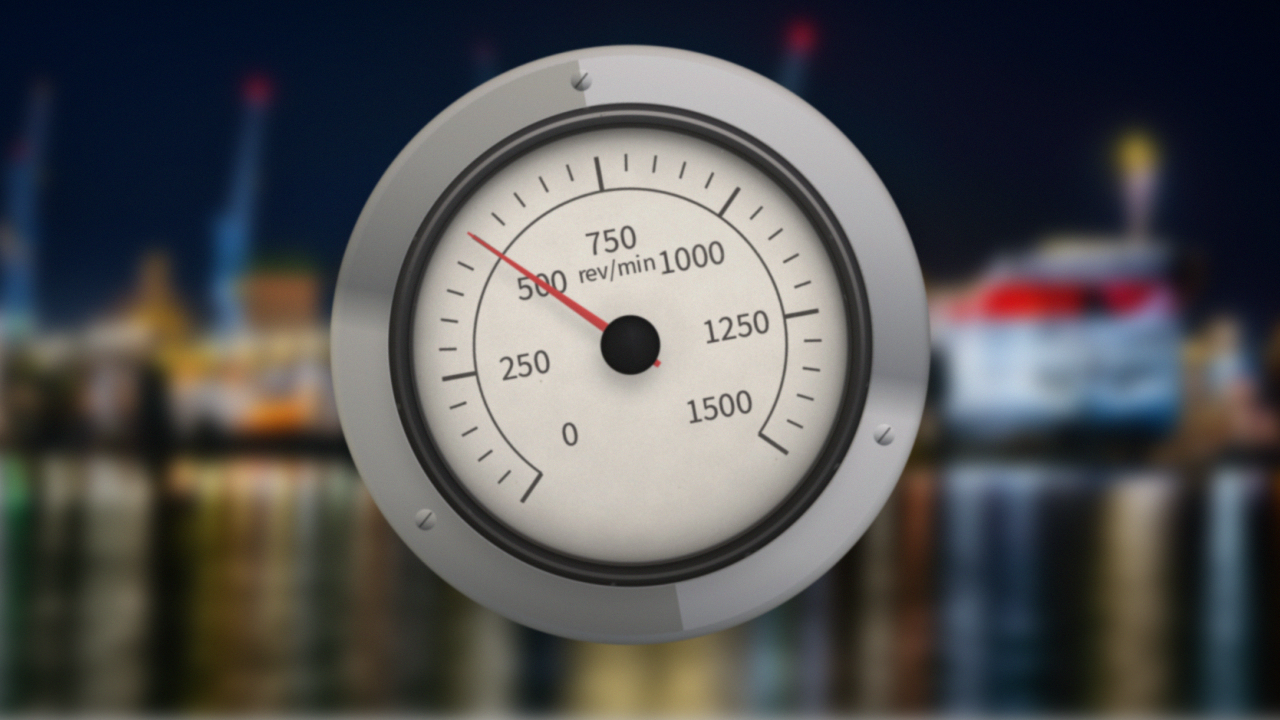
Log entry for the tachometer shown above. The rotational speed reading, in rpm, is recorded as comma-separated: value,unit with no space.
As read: 500,rpm
